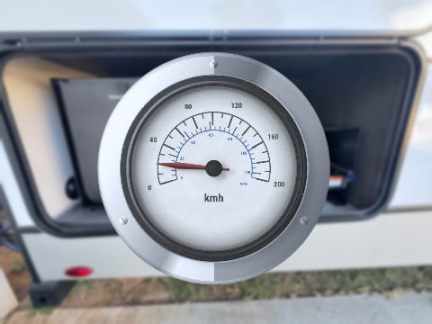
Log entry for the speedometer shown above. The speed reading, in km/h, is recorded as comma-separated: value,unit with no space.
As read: 20,km/h
